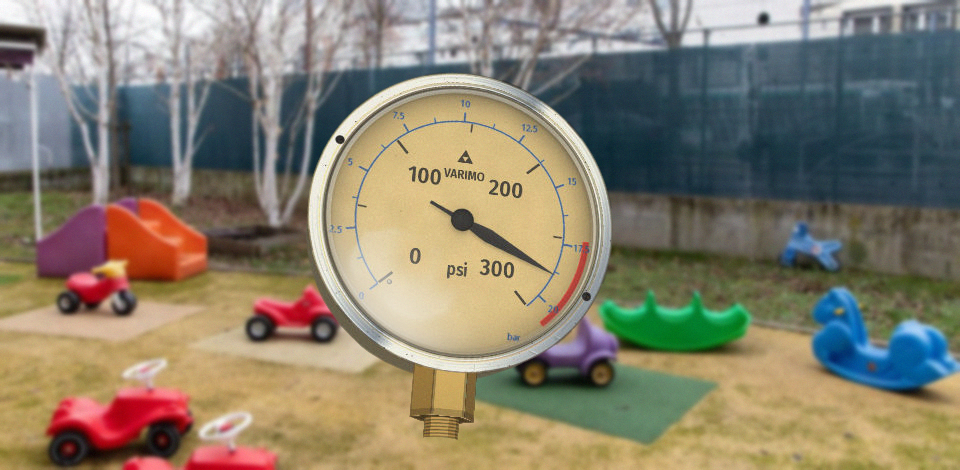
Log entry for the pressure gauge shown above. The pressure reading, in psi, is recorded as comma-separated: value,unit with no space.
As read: 275,psi
